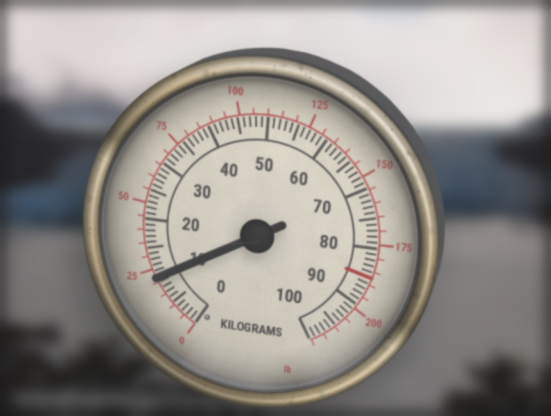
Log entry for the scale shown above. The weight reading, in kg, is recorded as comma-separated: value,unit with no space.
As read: 10,kg
